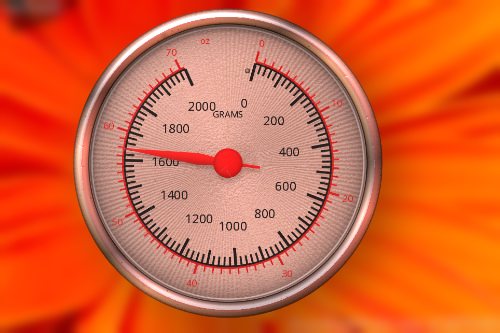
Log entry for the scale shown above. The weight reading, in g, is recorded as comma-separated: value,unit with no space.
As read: 1640,g
